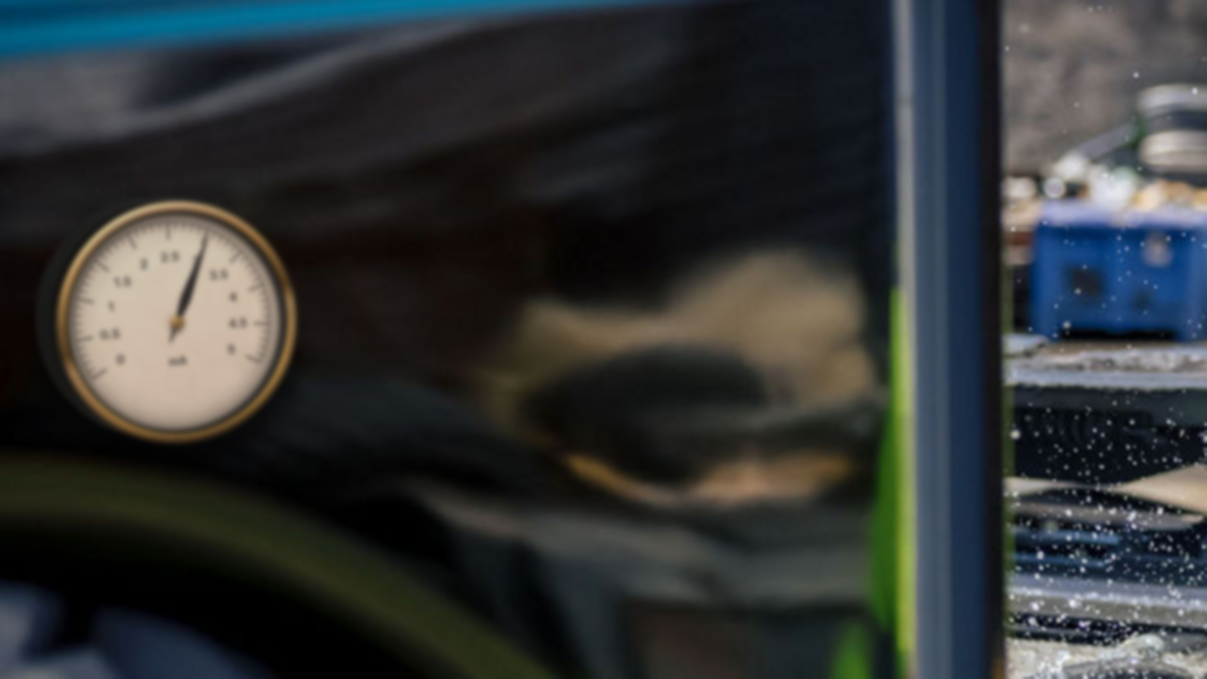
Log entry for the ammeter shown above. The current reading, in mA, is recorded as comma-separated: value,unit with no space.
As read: 3,mA
